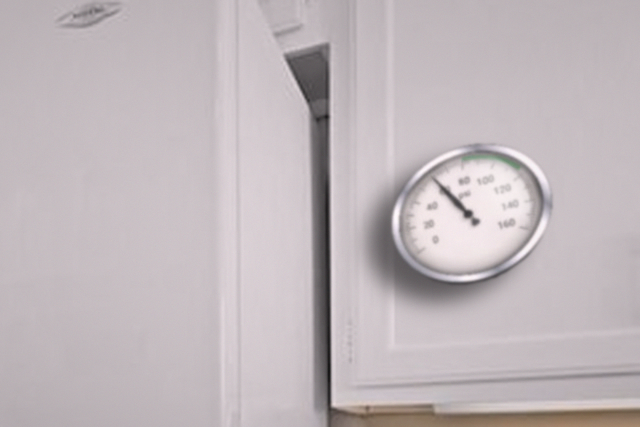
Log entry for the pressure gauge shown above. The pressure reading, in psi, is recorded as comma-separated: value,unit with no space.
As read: 60,psi
